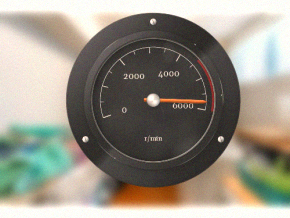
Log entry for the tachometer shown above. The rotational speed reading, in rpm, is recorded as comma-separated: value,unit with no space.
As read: 5750,rpm
